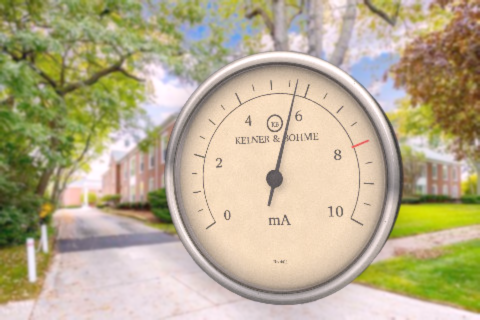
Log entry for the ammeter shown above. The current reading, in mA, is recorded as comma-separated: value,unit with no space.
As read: 5.75,mA
